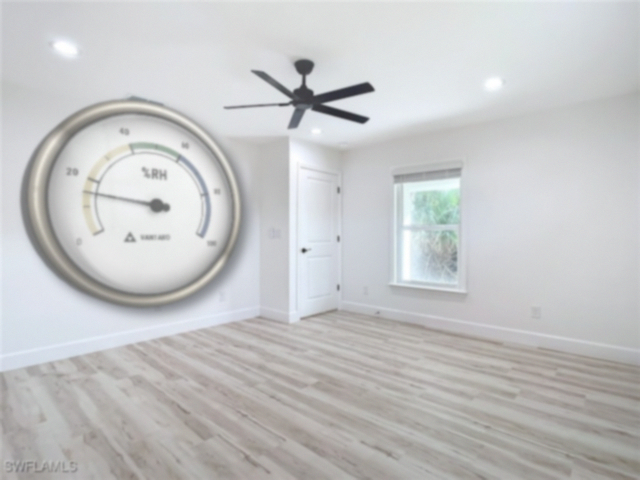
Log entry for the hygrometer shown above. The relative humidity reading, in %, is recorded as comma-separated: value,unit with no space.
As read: 15,%
